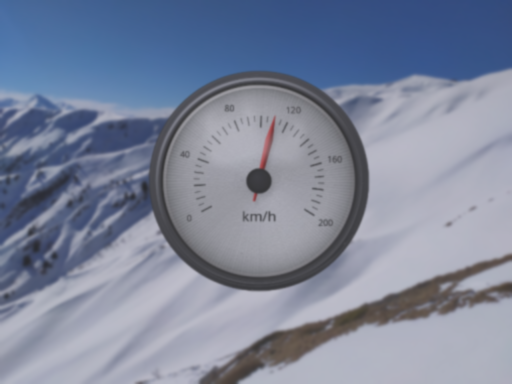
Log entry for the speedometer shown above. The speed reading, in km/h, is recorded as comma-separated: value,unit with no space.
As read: 110,km/h
